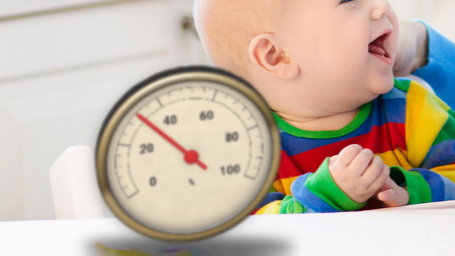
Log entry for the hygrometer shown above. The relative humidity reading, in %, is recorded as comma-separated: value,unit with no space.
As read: 32,%
